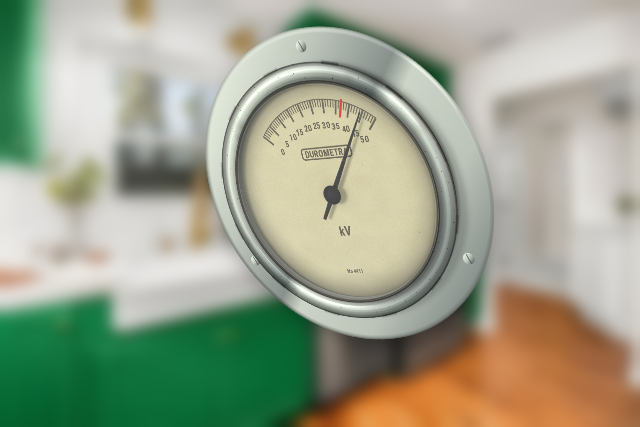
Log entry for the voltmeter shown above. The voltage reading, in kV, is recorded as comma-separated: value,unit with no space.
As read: 45,kV
